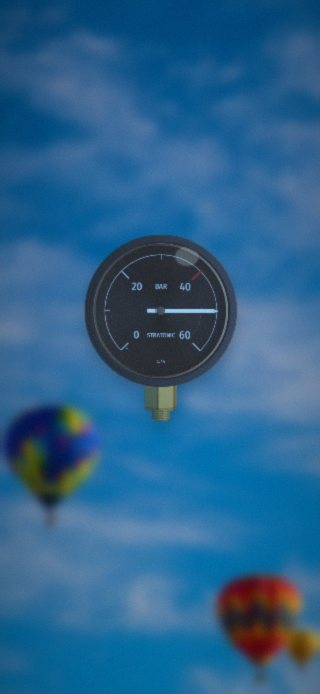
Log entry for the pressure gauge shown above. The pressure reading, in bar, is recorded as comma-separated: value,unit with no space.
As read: 50,bar
